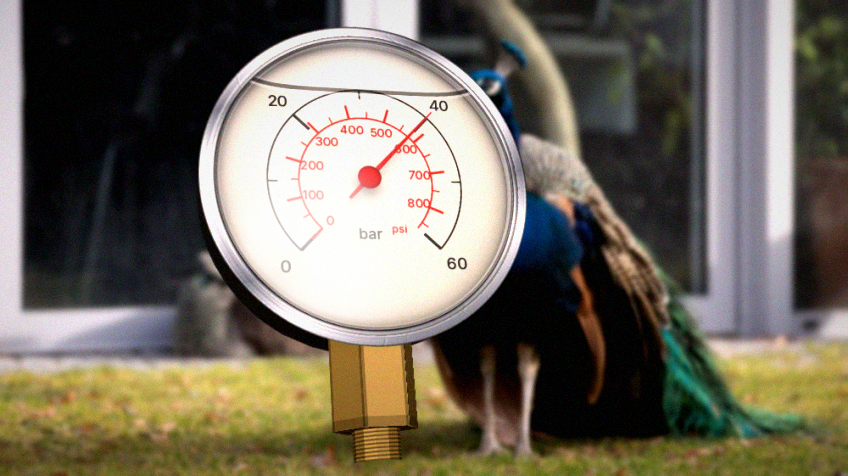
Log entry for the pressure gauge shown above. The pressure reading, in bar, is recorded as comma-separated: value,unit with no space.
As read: 40,bar
